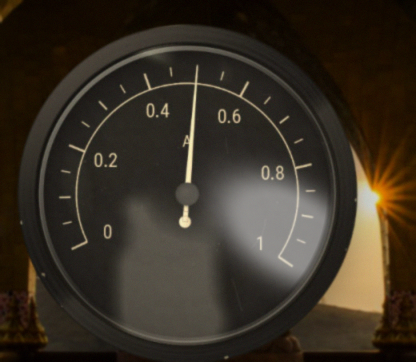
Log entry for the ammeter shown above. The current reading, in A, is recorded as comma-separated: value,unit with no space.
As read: 0.5,A
